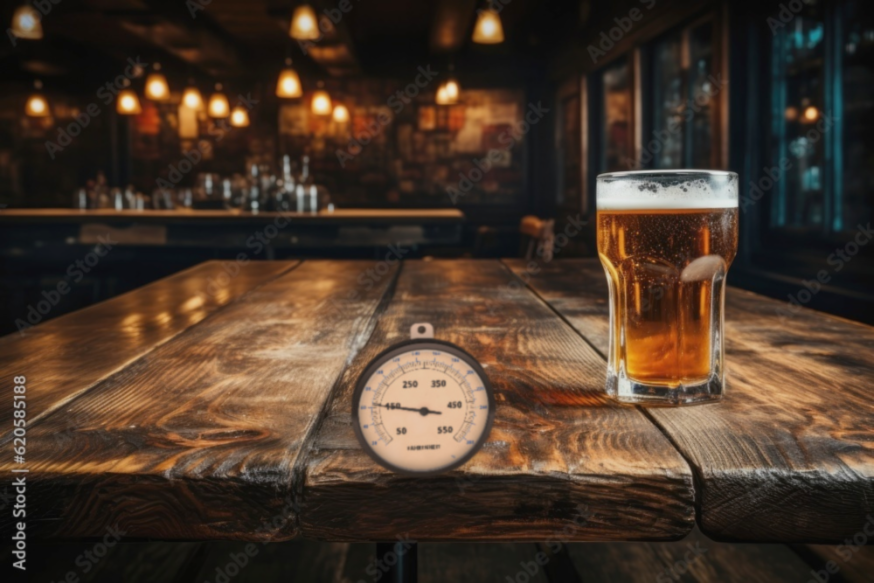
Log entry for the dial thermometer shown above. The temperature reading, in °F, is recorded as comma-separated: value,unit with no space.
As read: 150,°F
